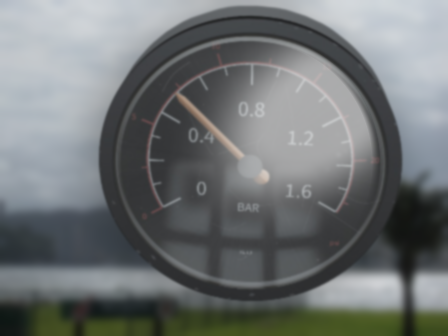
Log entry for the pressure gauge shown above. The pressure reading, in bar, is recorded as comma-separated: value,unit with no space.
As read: 0.5,bar
